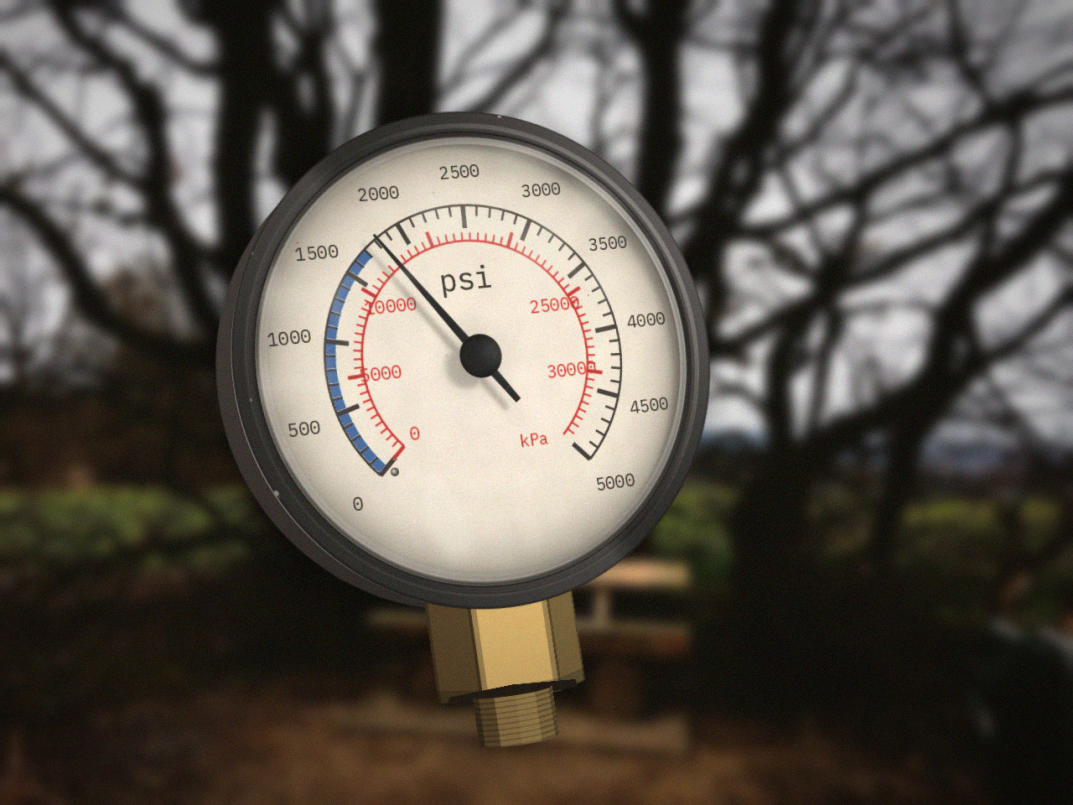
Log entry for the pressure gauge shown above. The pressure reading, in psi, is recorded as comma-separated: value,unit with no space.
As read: 1800,psi
